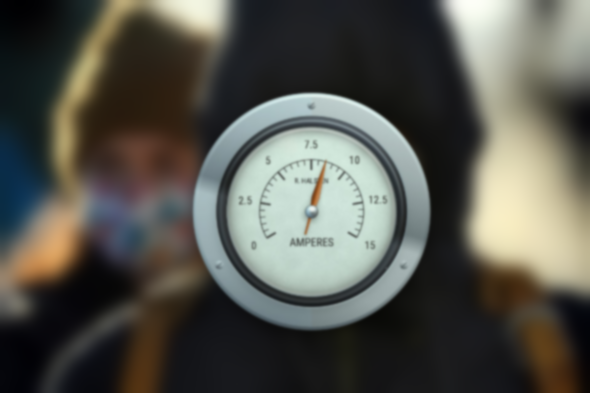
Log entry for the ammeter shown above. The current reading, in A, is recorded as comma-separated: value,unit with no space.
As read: 8.5,A
